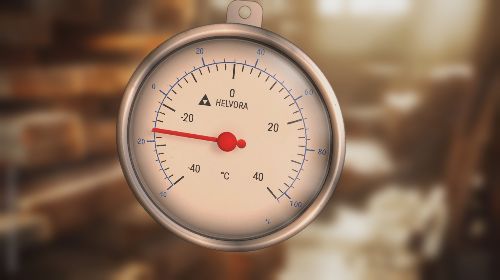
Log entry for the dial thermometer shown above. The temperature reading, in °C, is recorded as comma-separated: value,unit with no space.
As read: -26,°C
